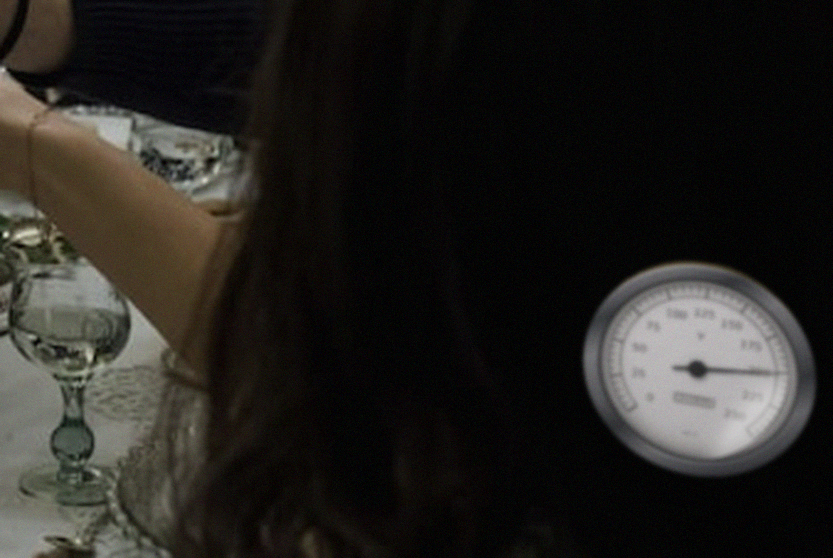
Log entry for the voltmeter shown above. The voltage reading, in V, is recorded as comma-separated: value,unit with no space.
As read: 200,V
